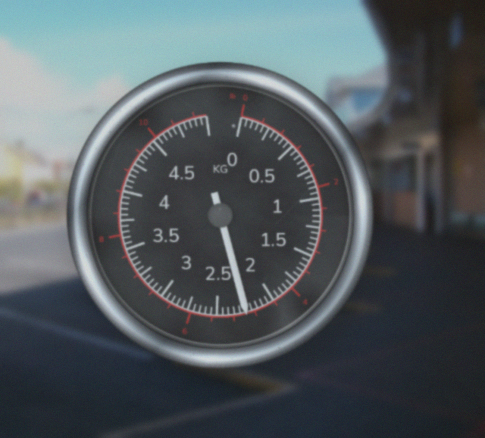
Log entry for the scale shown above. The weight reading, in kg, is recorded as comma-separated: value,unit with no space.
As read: 2.25,kg
